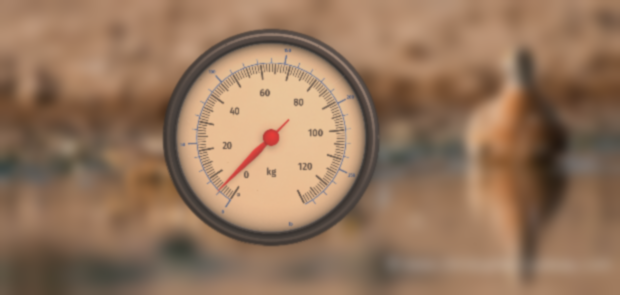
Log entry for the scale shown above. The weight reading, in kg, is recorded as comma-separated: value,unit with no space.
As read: 5,kg
